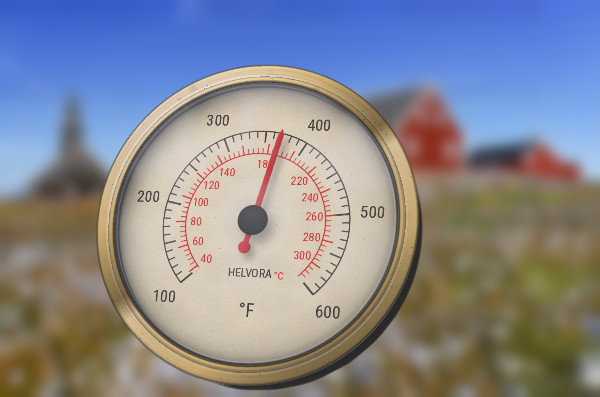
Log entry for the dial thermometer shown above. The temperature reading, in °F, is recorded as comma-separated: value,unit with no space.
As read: 370,°F
